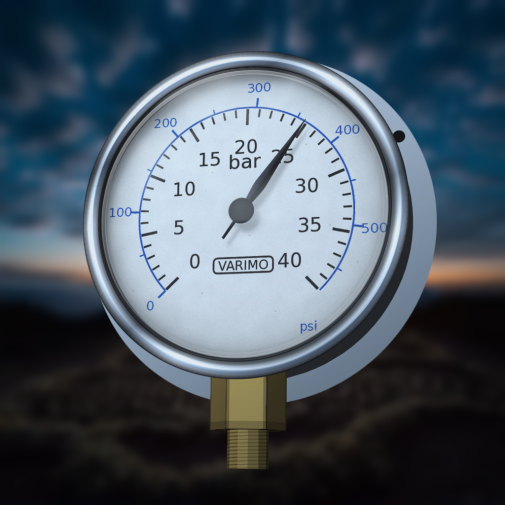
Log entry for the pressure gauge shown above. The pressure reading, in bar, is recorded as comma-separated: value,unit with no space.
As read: 25,bar
